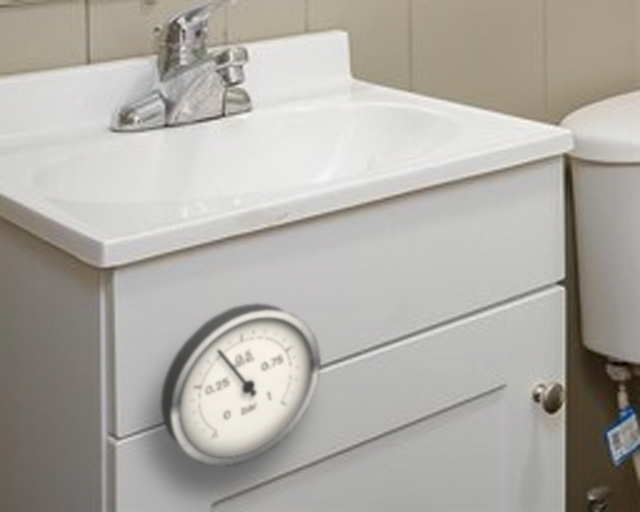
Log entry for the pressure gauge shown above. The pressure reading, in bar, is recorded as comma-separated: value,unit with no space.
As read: 0.4,bar
